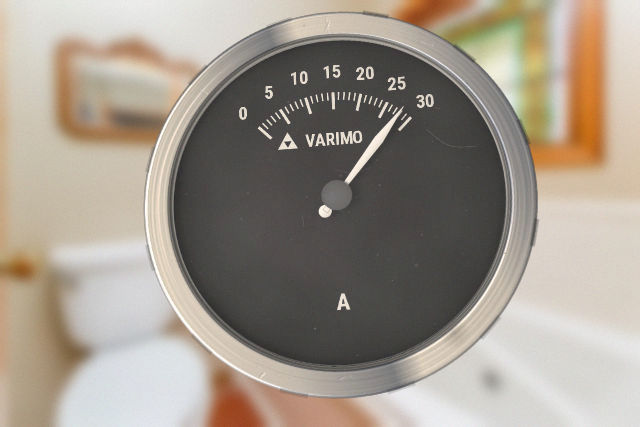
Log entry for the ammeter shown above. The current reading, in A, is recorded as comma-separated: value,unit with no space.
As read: 28,A
